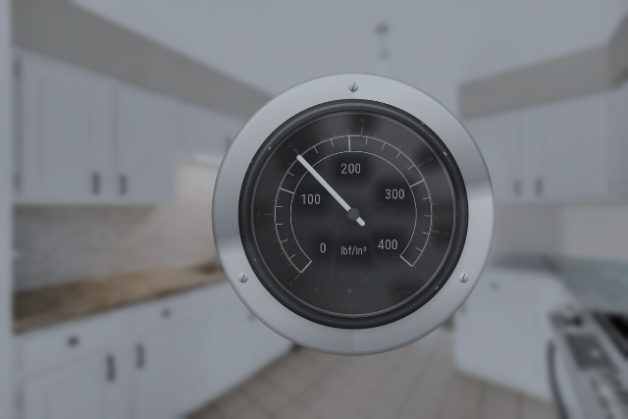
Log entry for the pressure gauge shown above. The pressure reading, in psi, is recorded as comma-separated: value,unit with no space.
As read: 140,psi
